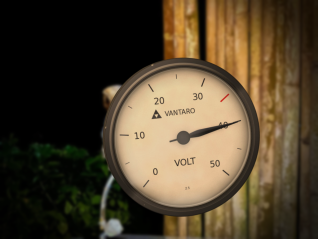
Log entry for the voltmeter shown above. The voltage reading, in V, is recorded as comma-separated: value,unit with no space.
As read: 40,V
